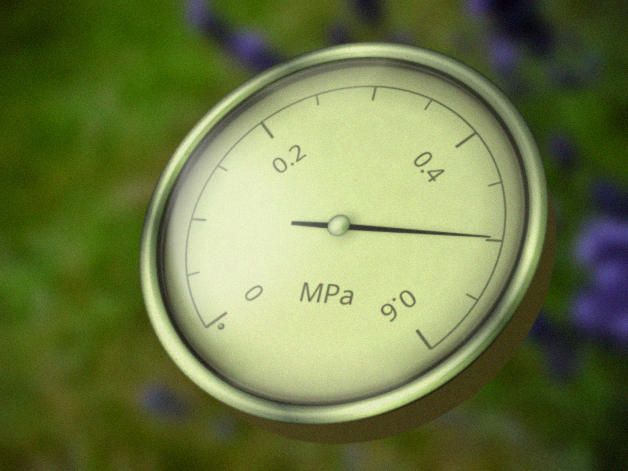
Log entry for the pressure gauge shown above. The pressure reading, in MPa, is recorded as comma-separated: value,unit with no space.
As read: 0.5,MPa
